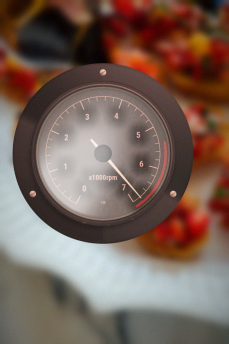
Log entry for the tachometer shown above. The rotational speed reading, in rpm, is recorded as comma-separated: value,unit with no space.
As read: 6800,rpm
